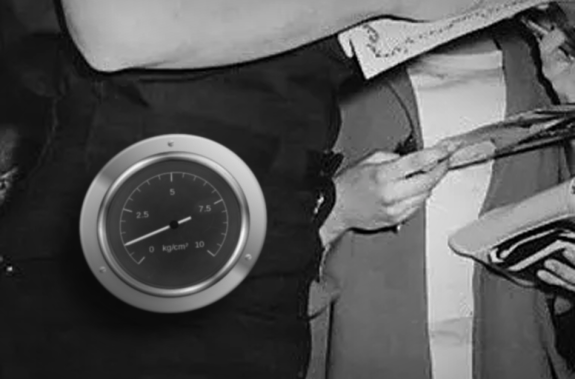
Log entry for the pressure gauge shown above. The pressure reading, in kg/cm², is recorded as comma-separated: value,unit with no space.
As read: 1,kg/cm²
